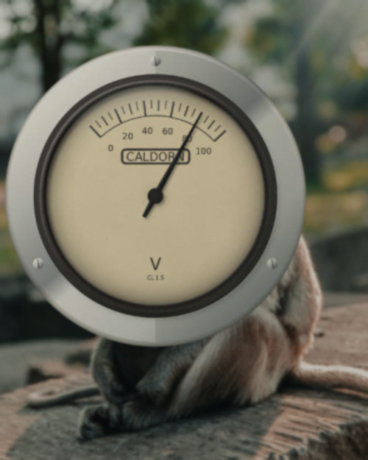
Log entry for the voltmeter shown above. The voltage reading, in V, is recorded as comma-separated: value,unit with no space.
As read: 80,V
